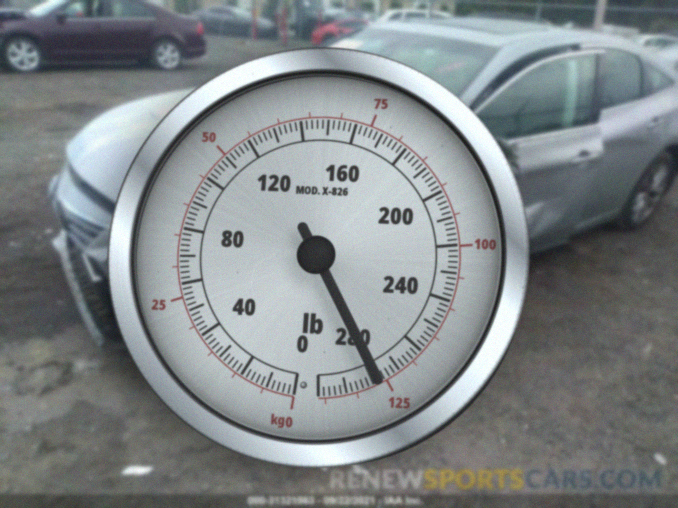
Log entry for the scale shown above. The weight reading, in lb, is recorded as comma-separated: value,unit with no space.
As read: 278,lb
